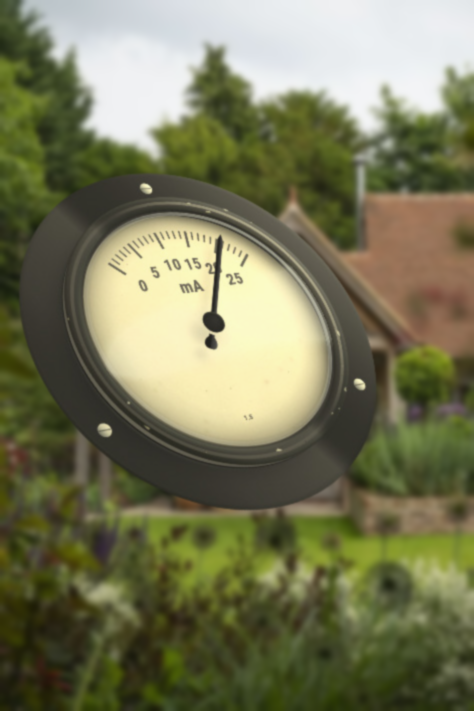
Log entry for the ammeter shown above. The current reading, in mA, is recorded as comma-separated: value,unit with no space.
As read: 20,mA
